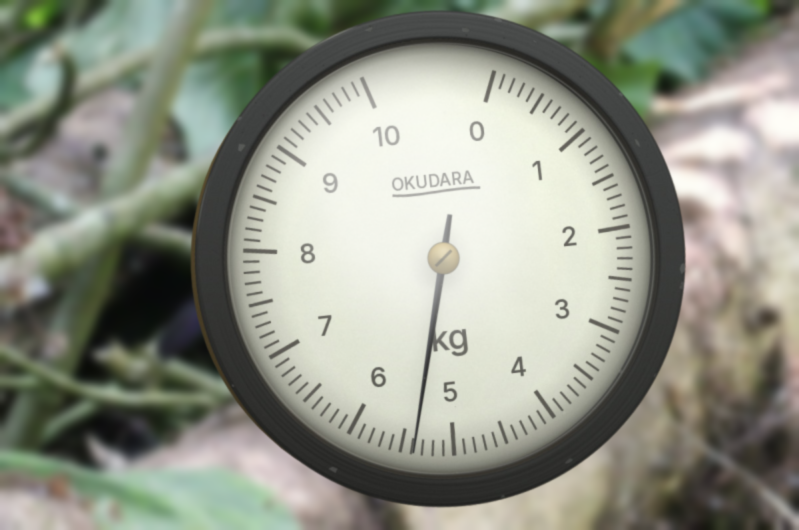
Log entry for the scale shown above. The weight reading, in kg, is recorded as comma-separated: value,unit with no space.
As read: 5.4,kg
